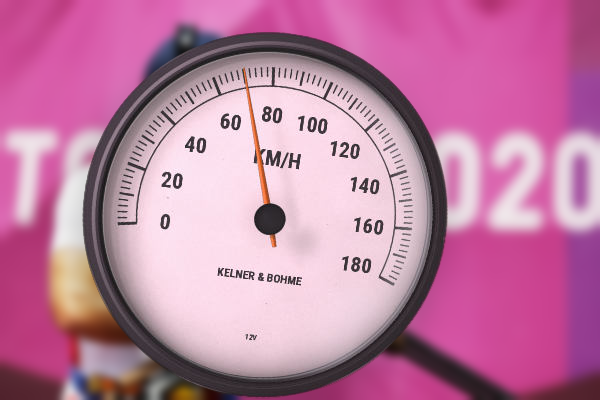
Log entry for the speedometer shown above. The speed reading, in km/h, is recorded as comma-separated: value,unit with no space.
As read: 70,km/h
